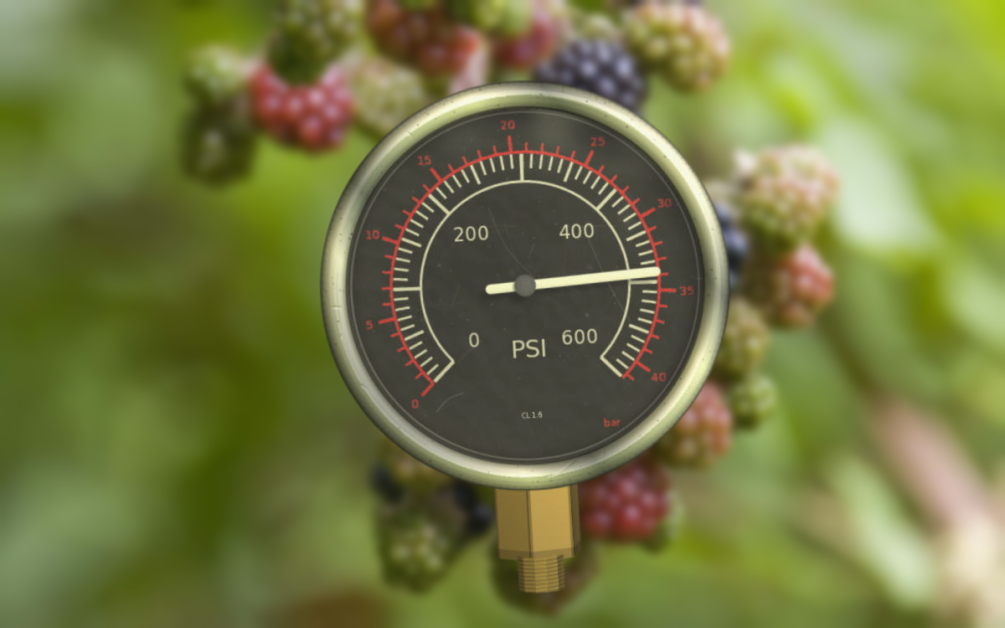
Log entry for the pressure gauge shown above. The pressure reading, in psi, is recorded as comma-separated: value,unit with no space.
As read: 490,psi
